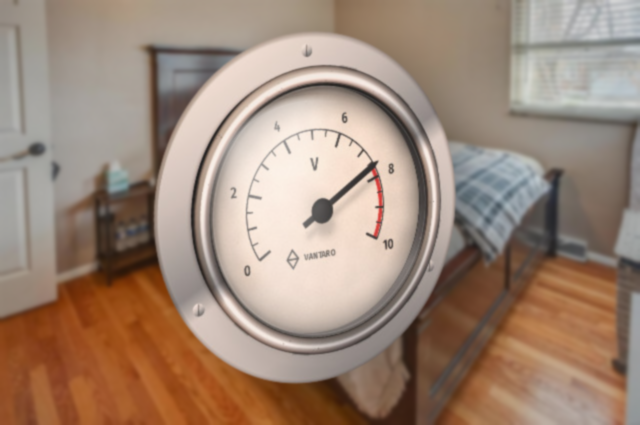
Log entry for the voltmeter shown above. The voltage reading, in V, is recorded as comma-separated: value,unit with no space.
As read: 7.5,V
